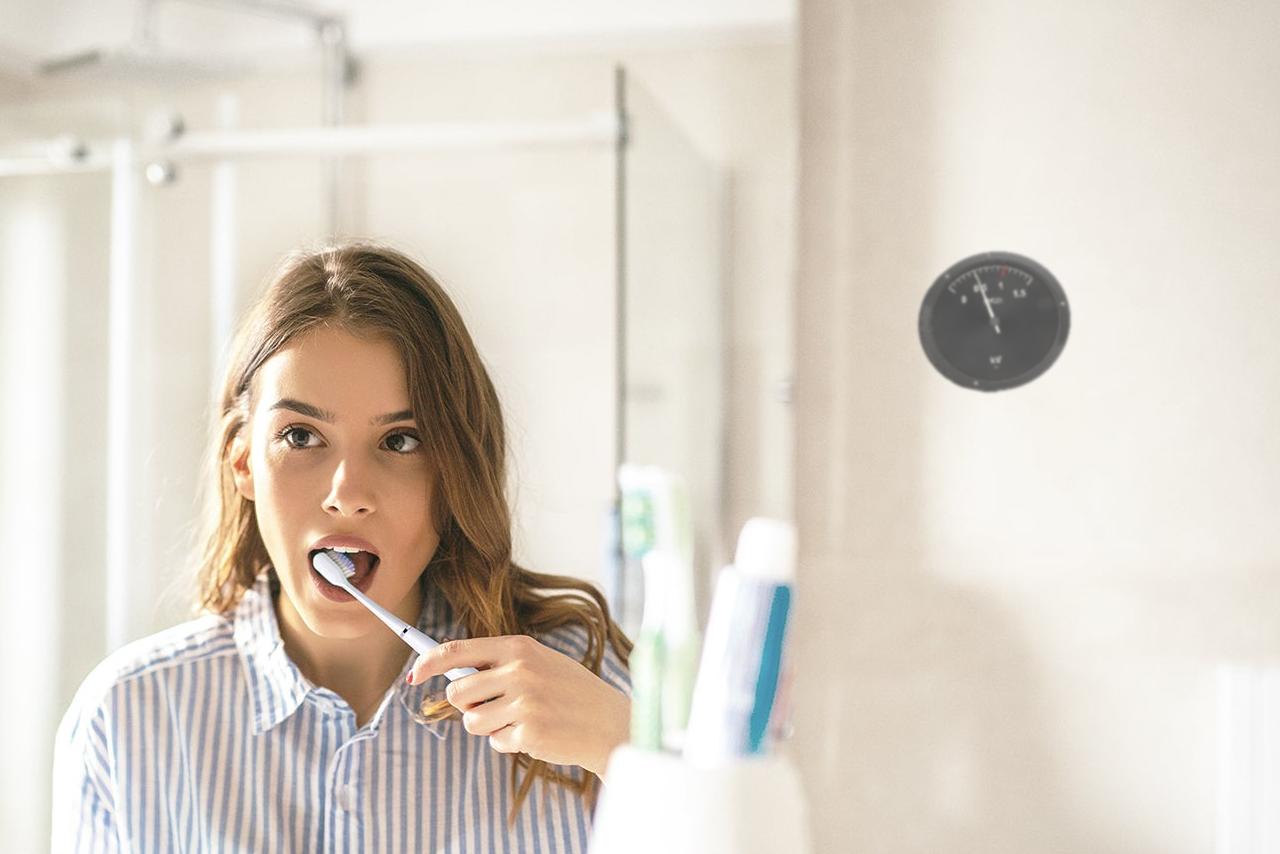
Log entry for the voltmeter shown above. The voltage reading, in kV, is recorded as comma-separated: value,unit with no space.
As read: 0.5,kV
